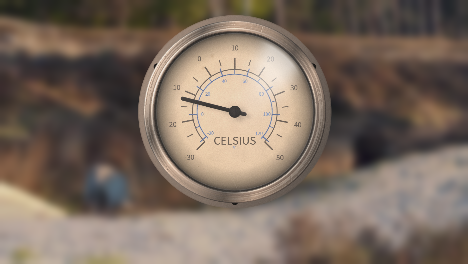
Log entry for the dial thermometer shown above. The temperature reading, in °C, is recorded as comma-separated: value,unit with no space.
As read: -12.5,°C
